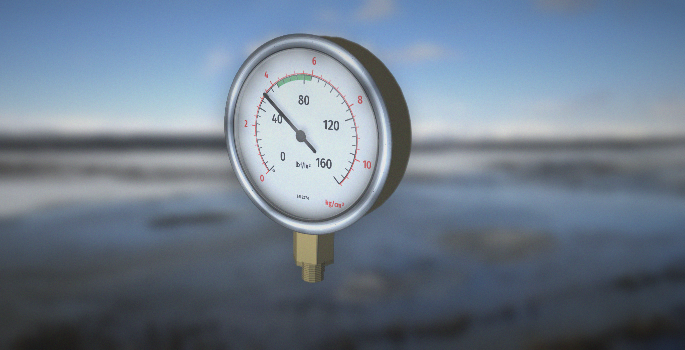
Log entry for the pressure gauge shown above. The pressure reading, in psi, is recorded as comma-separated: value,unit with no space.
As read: 50,psi
